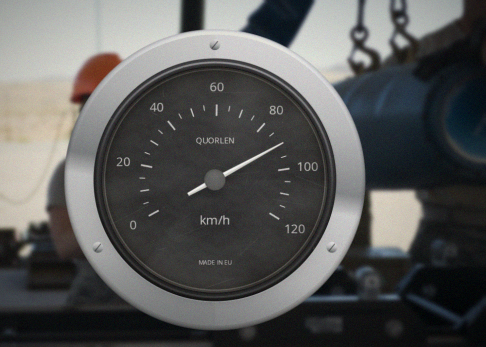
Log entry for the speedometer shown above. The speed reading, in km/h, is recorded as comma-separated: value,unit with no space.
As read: 90,km/h
